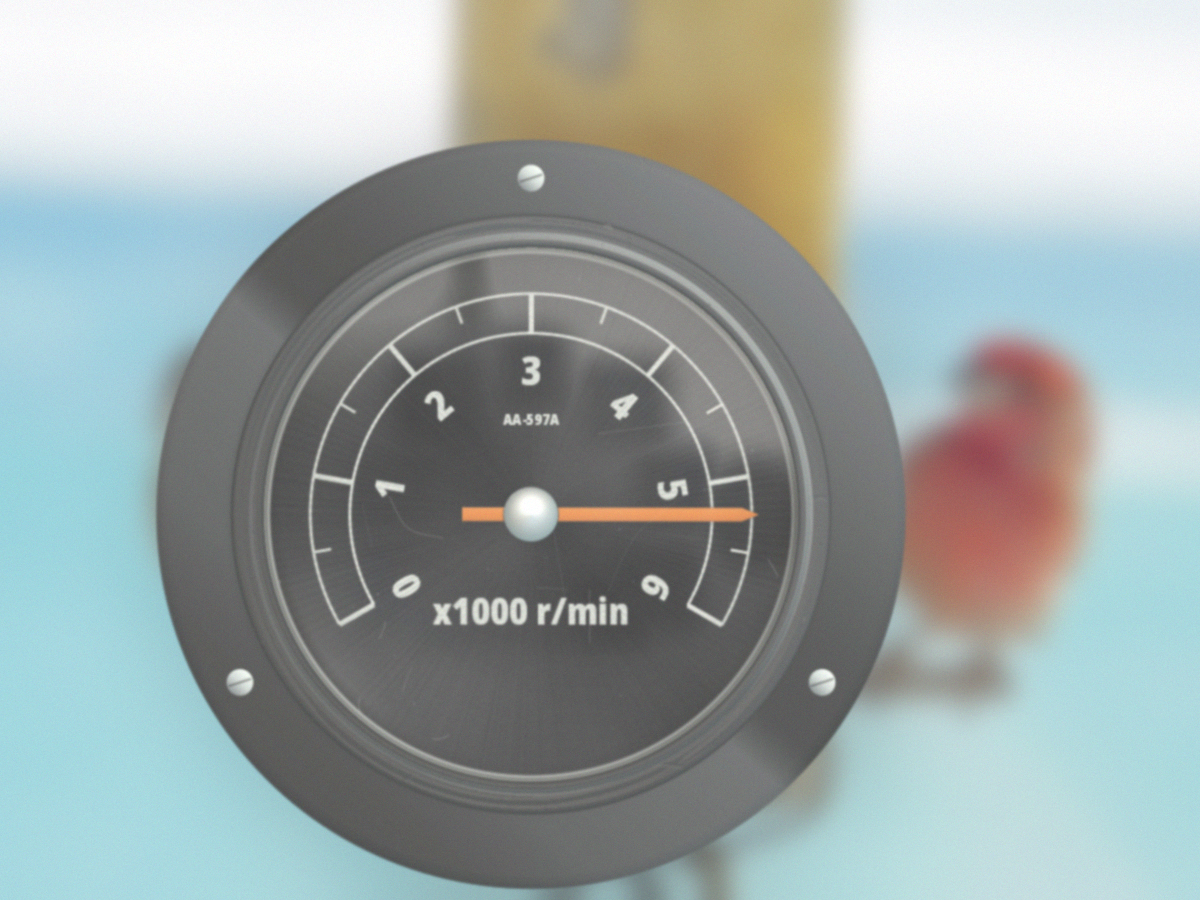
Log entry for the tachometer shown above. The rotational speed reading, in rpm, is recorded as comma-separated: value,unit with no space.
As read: 5250,rpm
